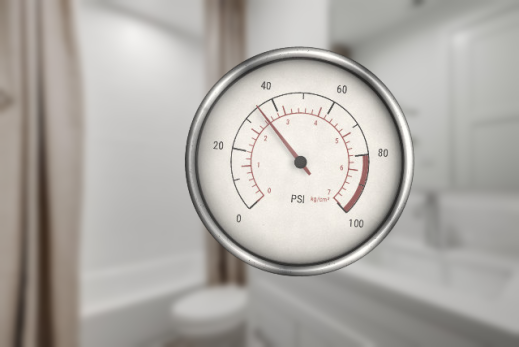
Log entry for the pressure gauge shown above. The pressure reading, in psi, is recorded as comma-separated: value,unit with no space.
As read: 35,psi
